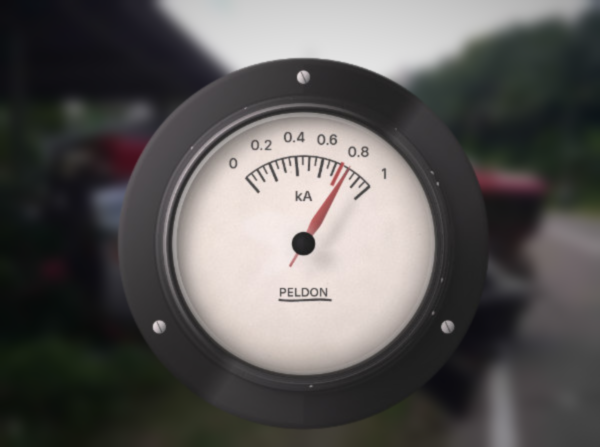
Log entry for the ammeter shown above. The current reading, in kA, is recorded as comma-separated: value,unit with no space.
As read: 0.8,kA
